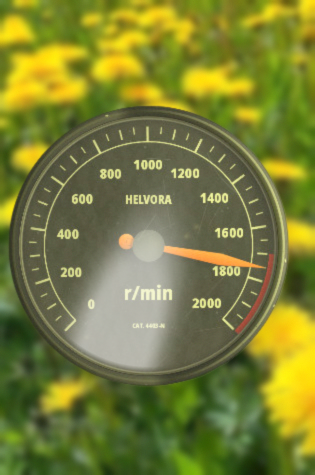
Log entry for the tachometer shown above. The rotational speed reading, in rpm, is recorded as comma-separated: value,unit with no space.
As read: 1750,rpm
